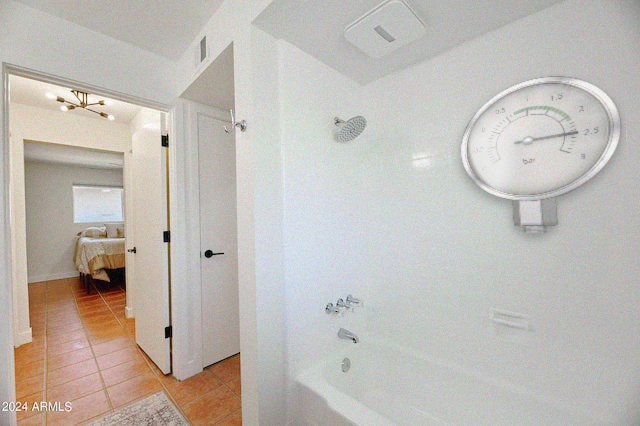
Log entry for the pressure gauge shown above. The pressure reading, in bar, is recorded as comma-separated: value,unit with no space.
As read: 2.5,bar
